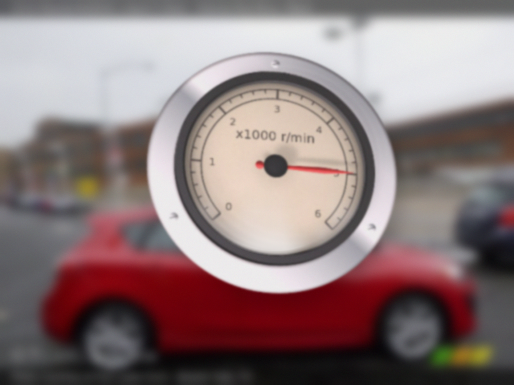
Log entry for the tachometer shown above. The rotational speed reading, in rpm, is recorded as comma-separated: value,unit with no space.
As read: 5000,rpm
